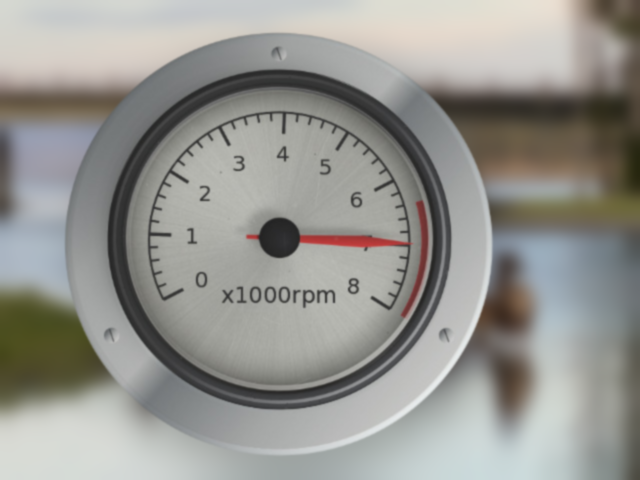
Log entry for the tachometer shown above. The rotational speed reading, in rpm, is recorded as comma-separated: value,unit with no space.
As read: 7000,rpm
